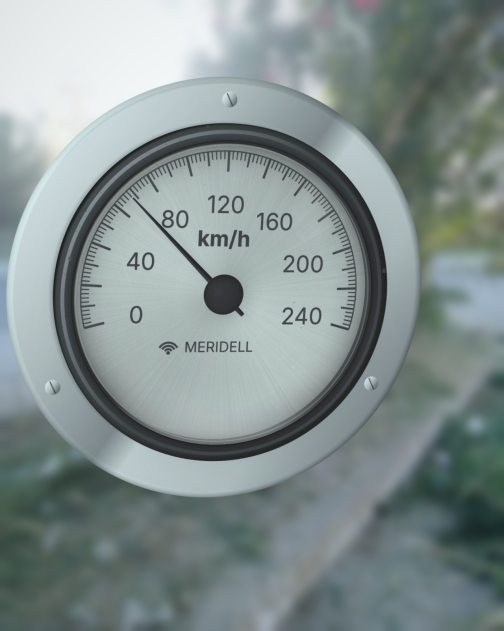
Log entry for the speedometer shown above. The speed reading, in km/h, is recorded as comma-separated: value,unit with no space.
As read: 68,km/h
